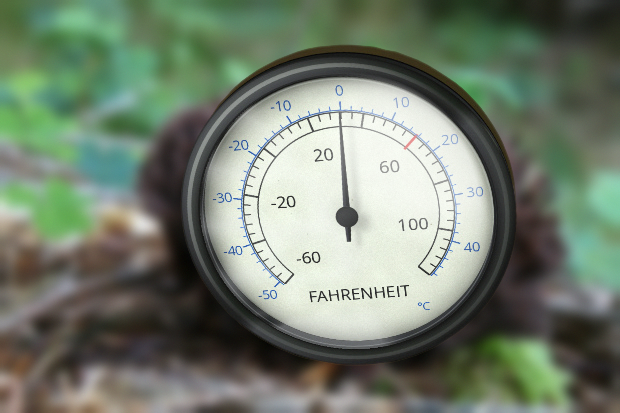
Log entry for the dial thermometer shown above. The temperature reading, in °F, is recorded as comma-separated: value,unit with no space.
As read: 32,°F
